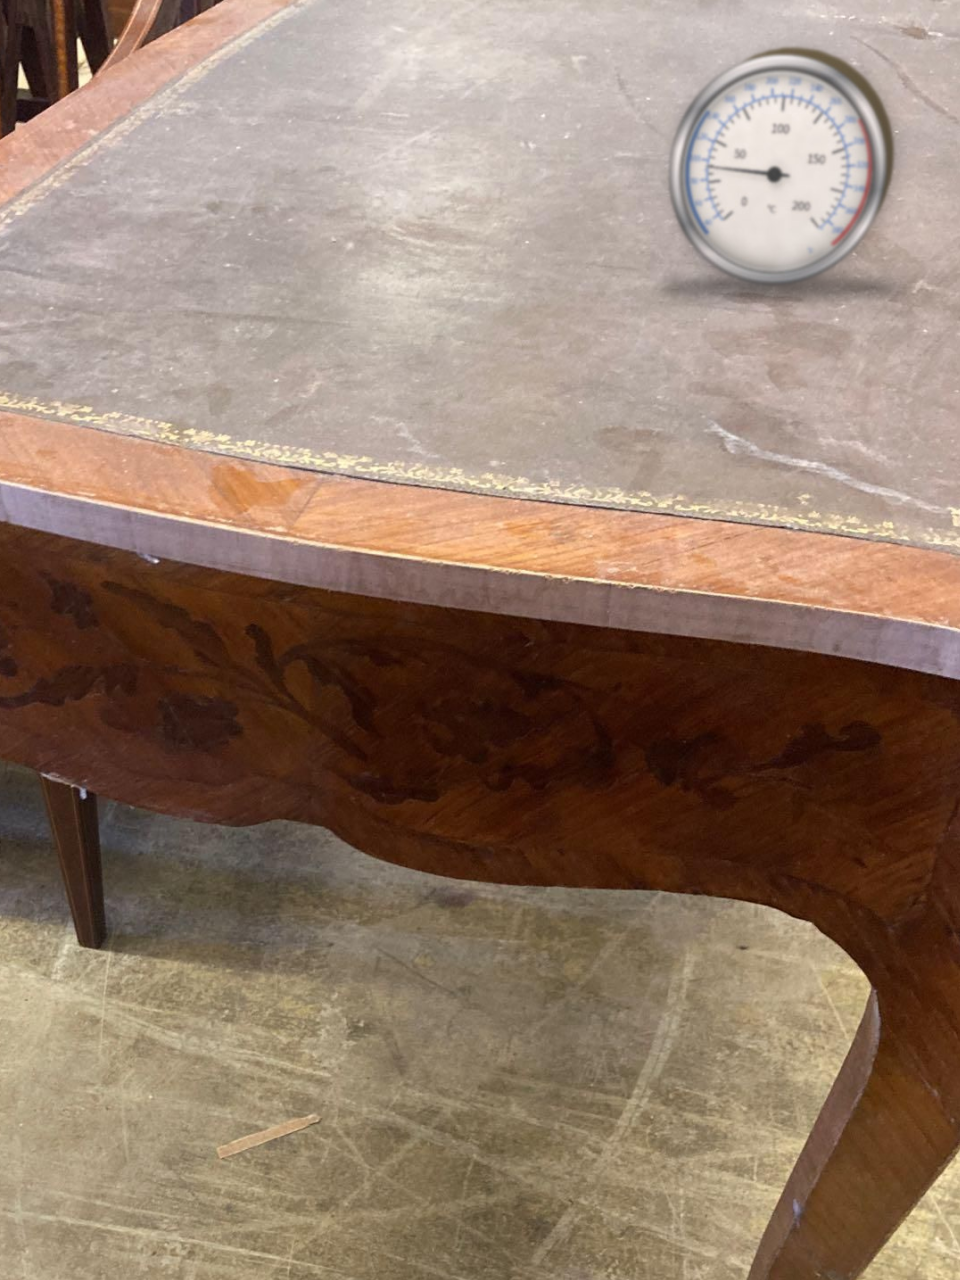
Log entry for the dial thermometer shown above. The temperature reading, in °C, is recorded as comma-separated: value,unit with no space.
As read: 35,°C
